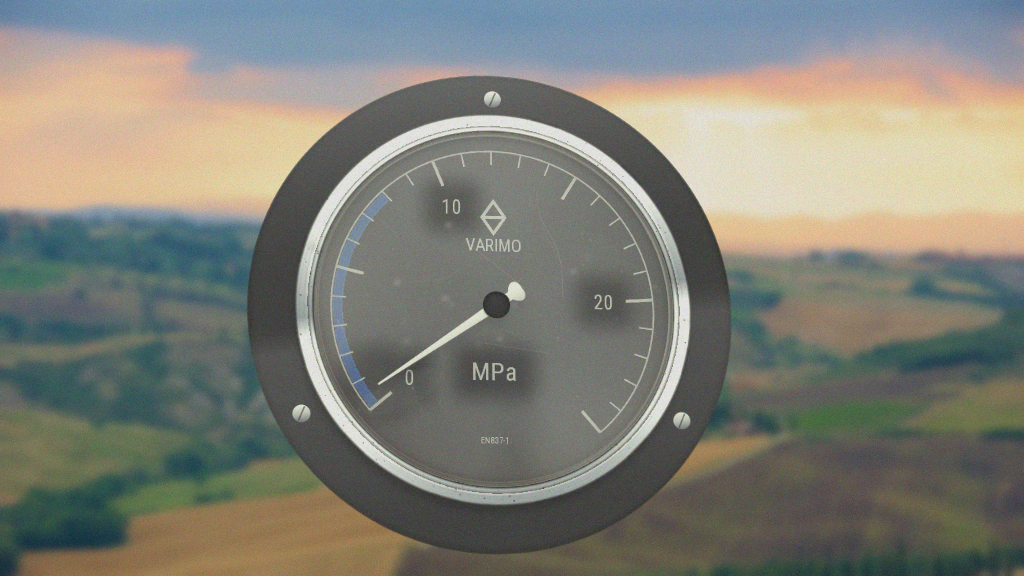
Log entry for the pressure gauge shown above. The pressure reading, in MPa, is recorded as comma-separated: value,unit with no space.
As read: 0.5,MPa
